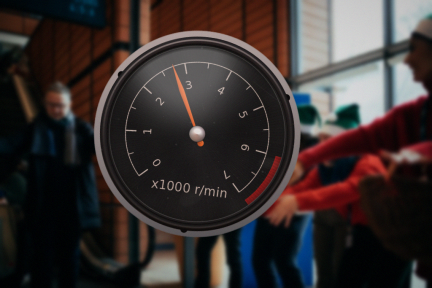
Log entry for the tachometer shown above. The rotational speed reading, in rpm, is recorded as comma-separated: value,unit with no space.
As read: 2750,rpm
